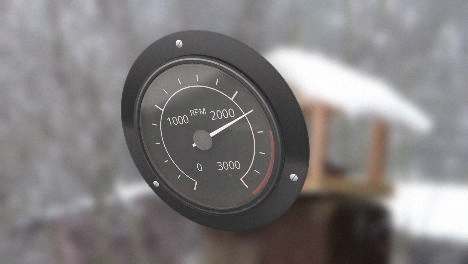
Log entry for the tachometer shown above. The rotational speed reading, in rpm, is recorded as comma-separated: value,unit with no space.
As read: 2200,rpm
